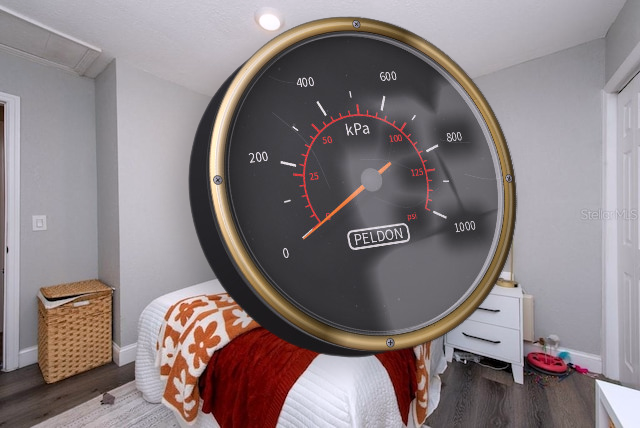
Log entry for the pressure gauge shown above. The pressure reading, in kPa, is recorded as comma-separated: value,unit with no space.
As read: 0,kPa
